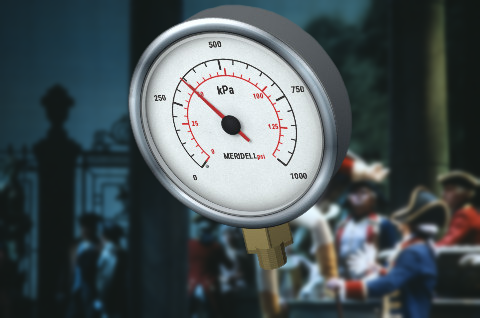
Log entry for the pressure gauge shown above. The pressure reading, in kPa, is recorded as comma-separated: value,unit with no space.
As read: 350,kPa
